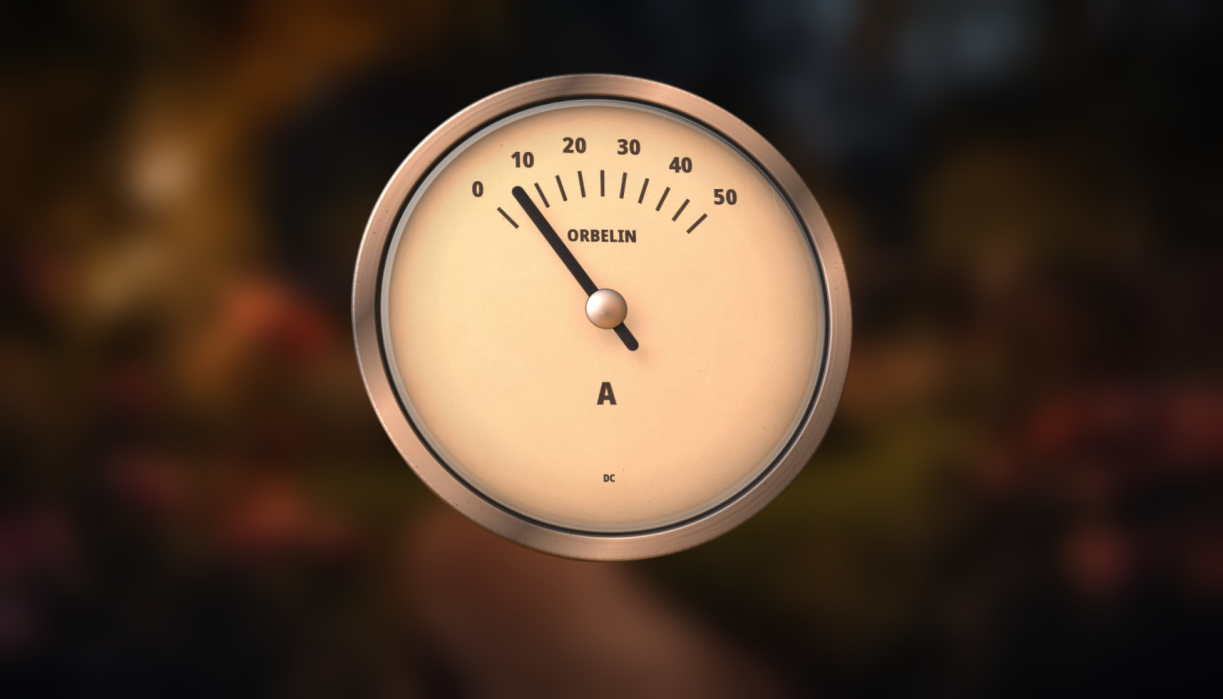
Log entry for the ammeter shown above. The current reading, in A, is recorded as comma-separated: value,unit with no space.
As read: 5,A
